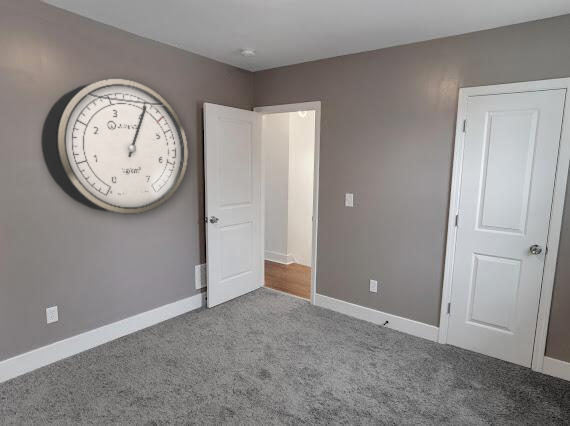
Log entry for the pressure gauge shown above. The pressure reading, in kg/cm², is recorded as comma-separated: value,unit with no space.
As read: 4,kg/cm²
